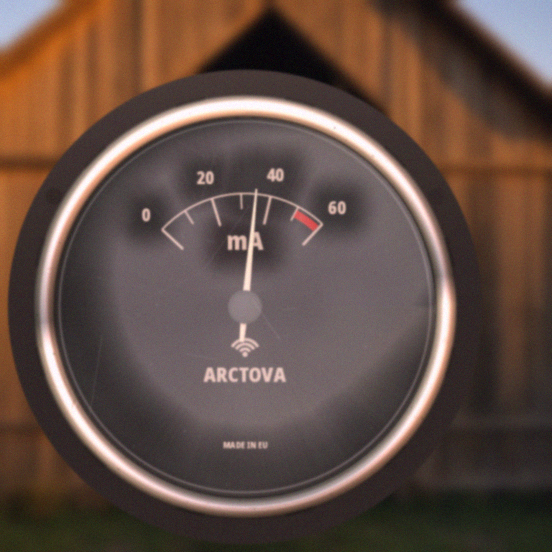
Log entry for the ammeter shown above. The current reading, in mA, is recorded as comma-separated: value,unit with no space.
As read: 35,mA
